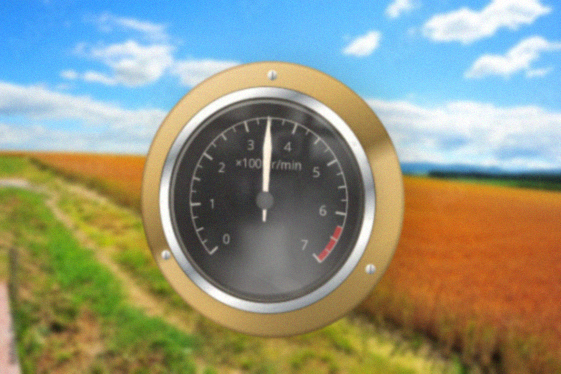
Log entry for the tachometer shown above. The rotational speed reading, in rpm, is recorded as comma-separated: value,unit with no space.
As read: 3500,rpm
